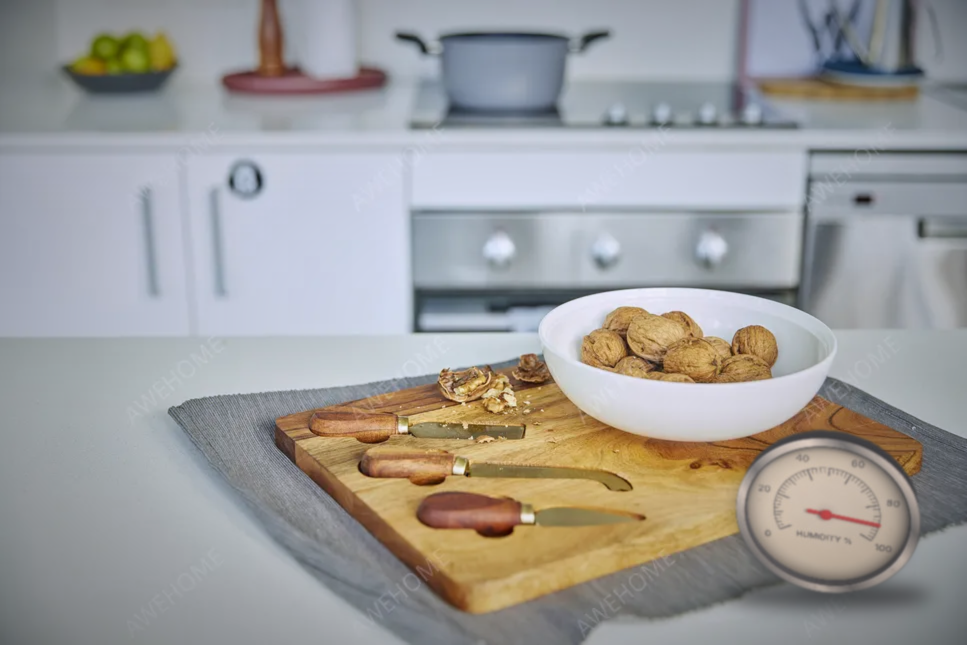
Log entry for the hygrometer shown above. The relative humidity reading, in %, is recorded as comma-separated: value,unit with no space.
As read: 90,%
